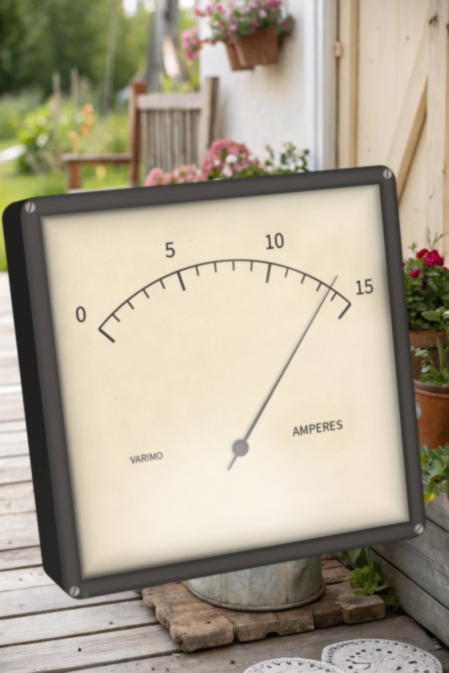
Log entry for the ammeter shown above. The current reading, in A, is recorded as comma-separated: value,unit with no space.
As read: 13.5,A
